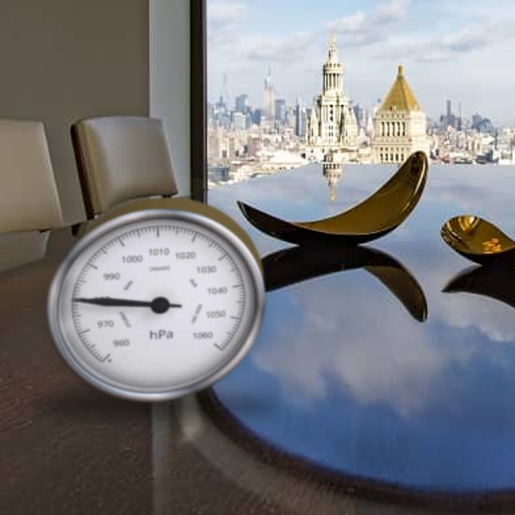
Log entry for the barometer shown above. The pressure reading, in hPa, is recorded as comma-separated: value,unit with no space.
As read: 980,hPa
